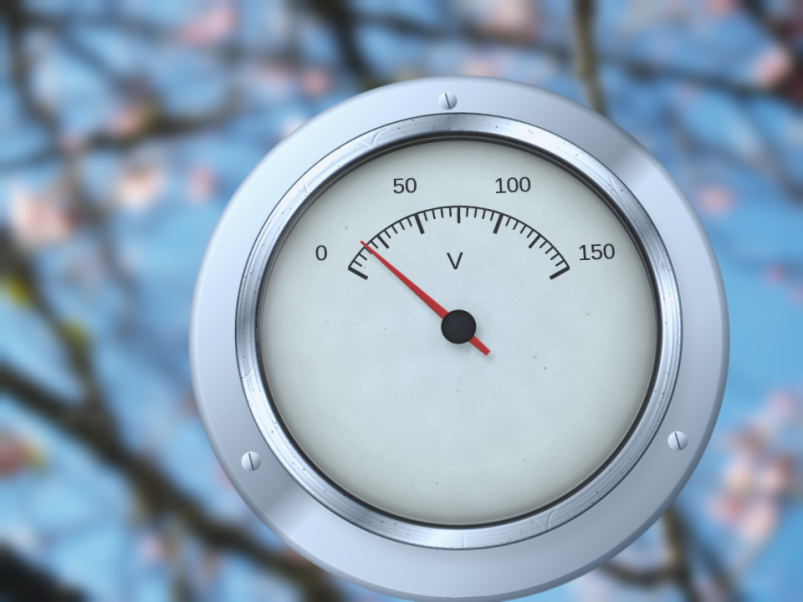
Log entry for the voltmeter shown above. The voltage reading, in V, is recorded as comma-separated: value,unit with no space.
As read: 15,V
